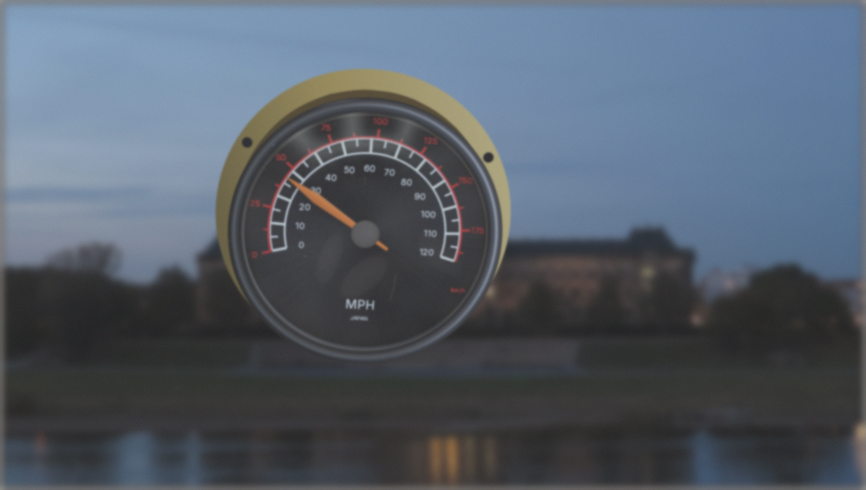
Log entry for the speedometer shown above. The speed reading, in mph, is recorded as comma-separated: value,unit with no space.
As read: 27.5,mph
